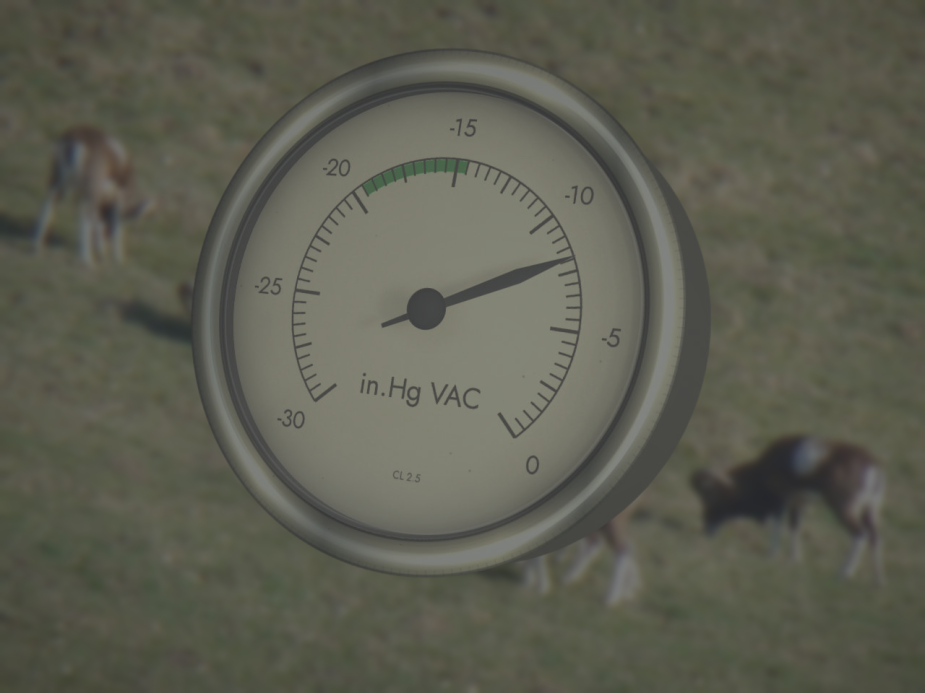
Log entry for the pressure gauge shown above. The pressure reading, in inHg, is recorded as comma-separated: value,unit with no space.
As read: -8,inHg
